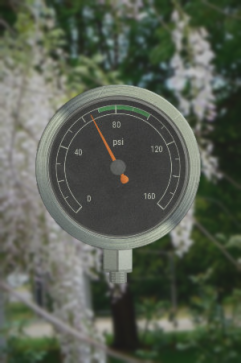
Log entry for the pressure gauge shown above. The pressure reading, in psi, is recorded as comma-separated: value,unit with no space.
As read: 65,psi
